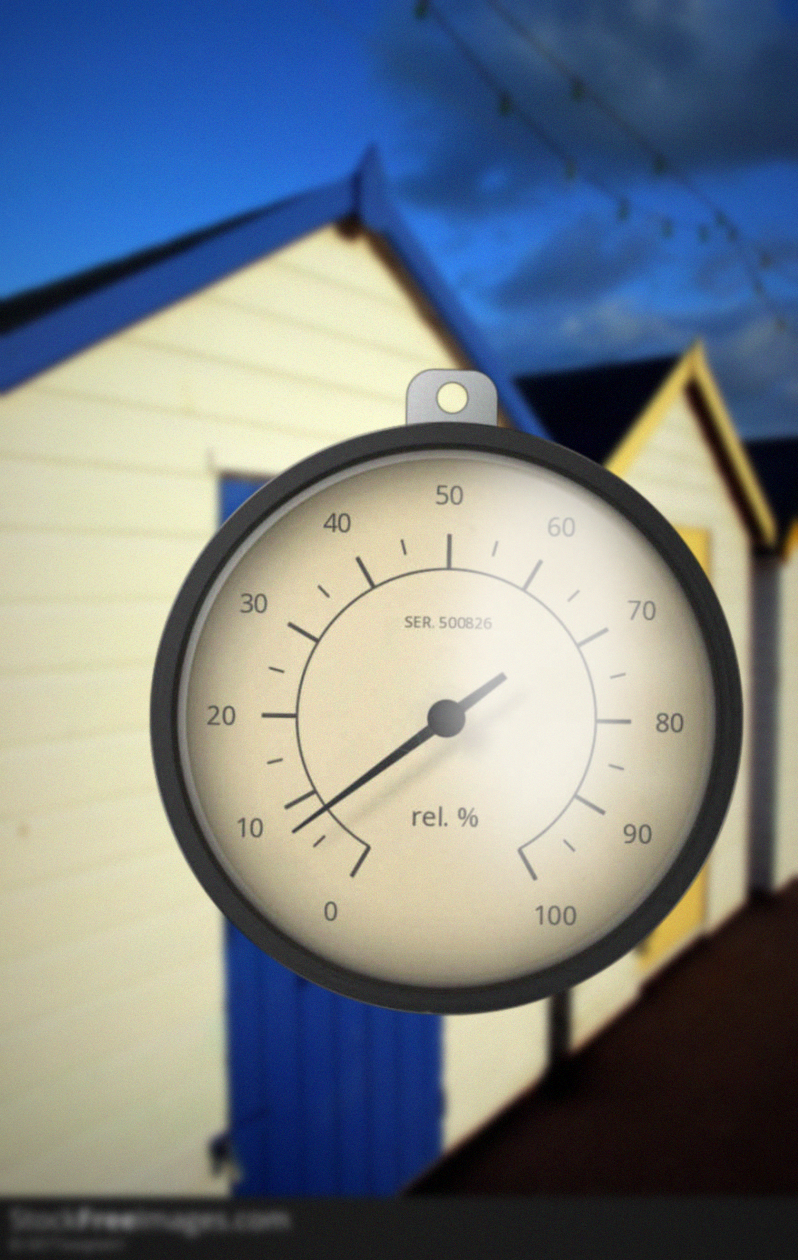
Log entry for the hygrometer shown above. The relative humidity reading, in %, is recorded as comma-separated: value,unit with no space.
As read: 7.5,%
